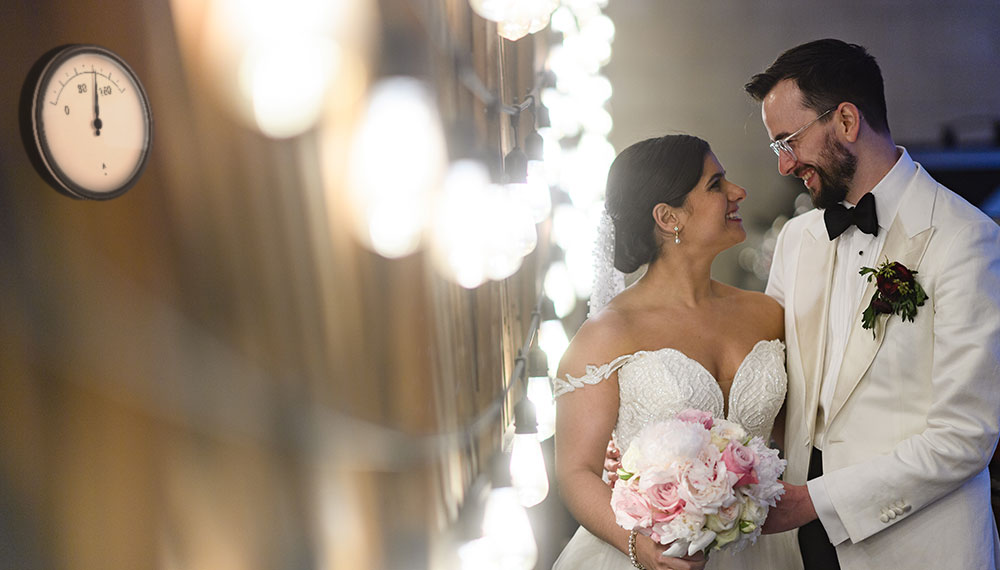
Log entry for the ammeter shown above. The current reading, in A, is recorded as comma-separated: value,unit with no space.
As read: 120,A
